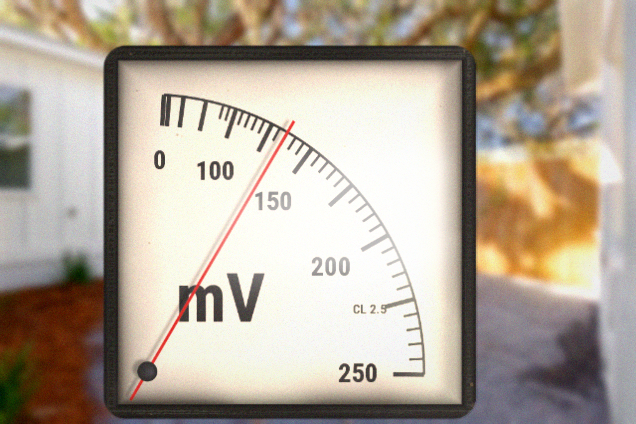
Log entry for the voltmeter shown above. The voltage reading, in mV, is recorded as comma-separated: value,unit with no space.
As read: 135,mV
